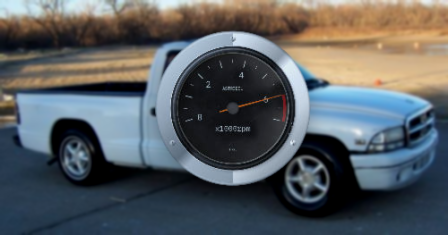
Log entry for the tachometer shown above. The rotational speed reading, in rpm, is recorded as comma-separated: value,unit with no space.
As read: 6000,rpm
